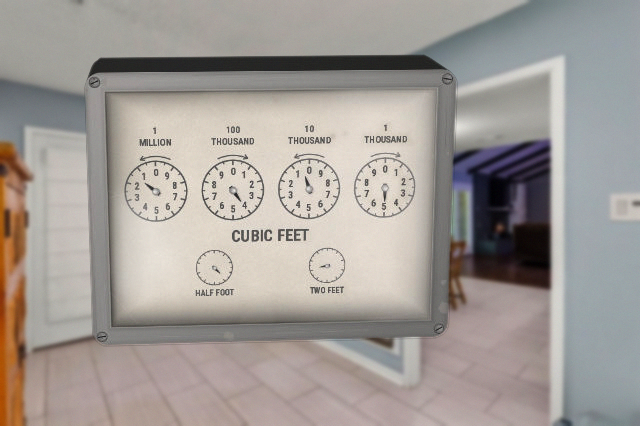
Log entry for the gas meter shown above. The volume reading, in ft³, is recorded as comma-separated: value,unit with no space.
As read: 140500,ft³
